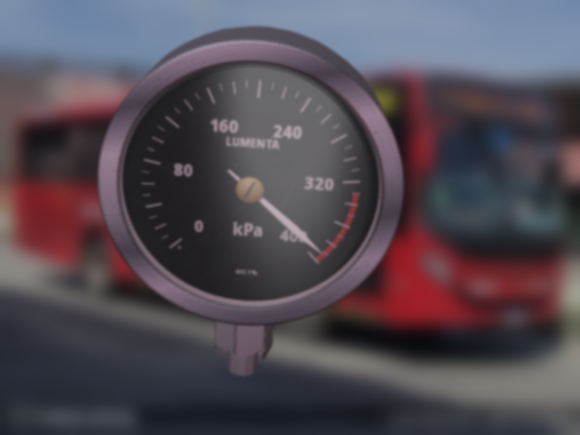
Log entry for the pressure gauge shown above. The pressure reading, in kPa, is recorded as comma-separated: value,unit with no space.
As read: 390,kPa
